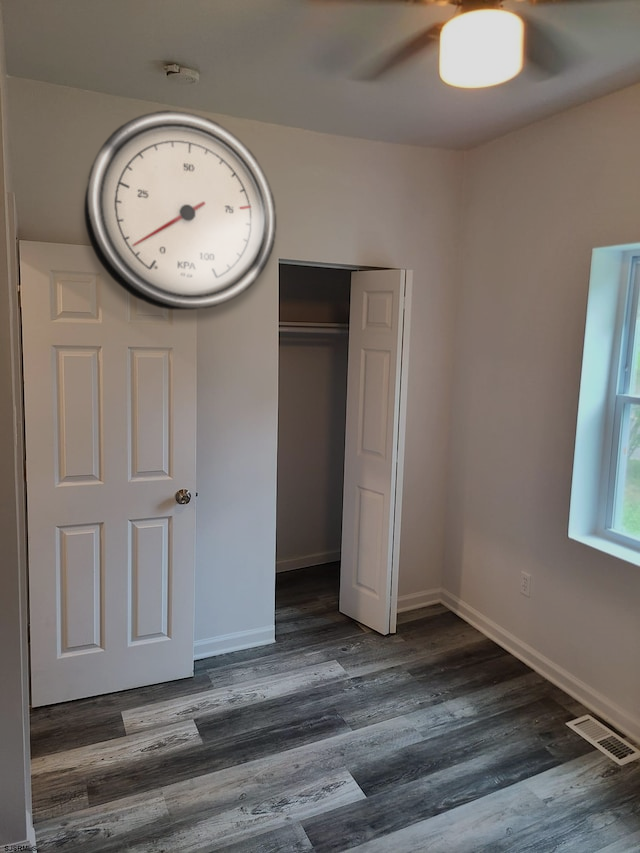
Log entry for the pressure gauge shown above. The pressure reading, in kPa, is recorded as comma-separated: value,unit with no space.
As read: 7.5,kPa
